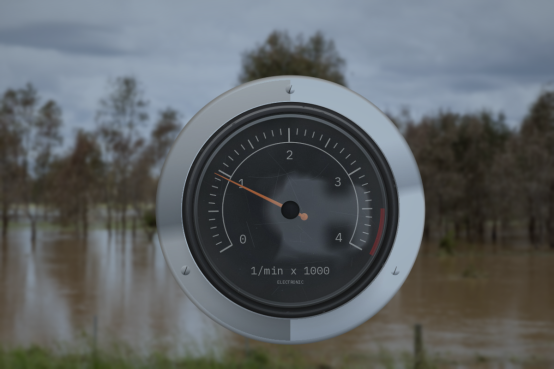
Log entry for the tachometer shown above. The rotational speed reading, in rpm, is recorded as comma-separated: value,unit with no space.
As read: 950,rpm
